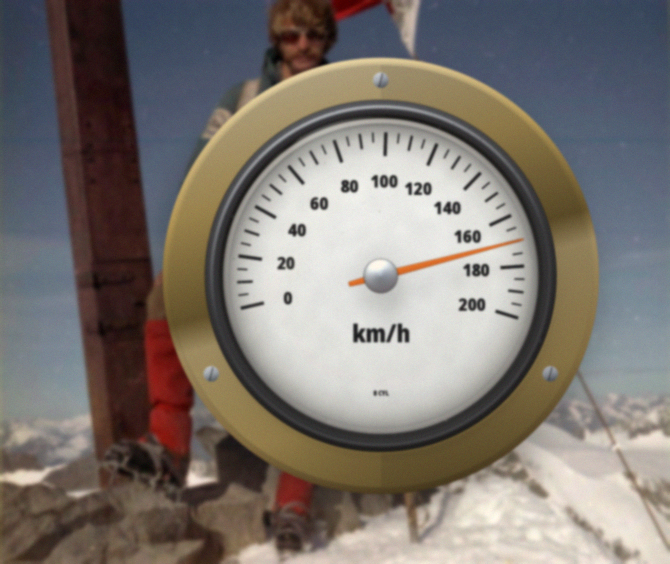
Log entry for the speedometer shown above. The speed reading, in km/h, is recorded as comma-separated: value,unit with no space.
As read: 170,km/h
